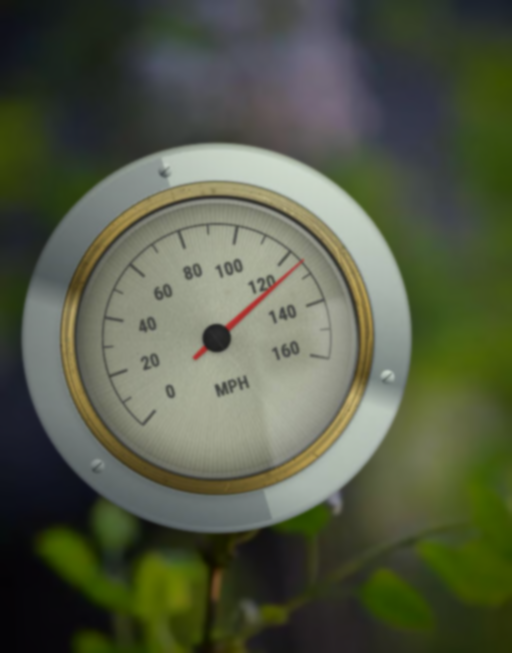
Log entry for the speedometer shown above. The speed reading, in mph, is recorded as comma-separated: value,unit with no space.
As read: 125,mph
